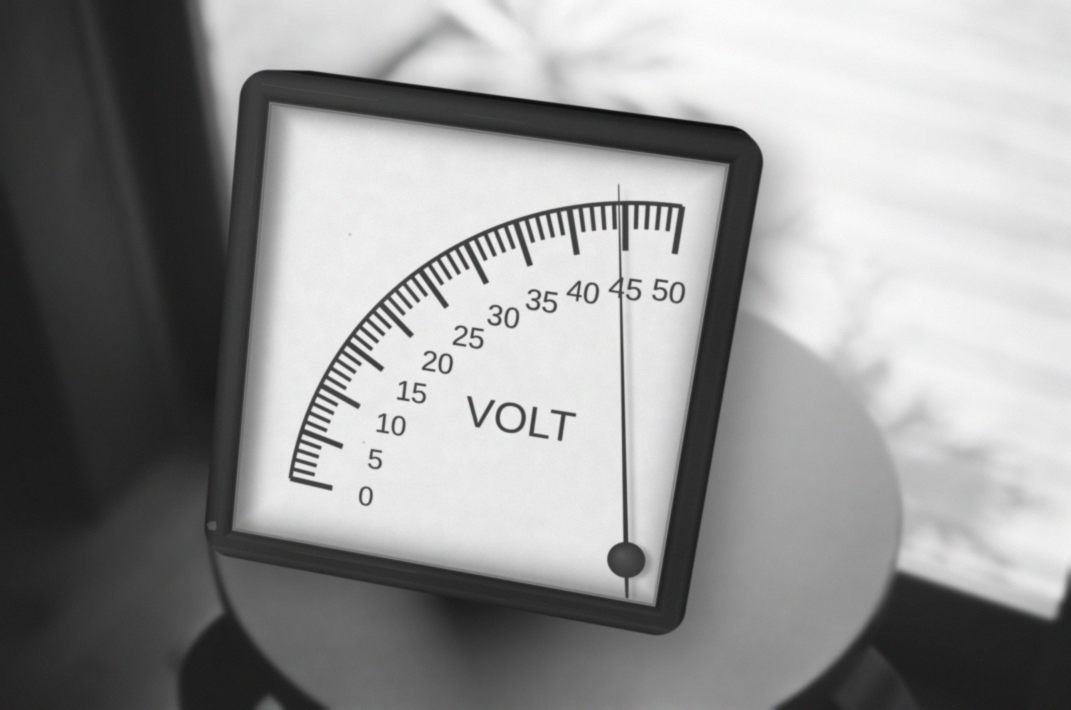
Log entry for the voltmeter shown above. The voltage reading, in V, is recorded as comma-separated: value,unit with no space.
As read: 44.5,V
